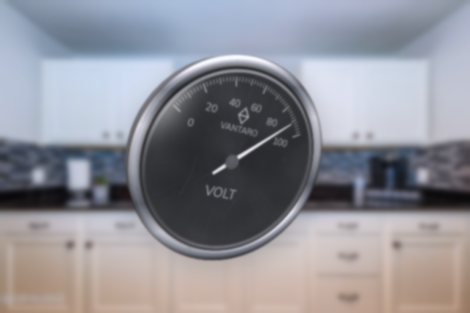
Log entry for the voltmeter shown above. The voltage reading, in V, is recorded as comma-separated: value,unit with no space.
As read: 90,V
